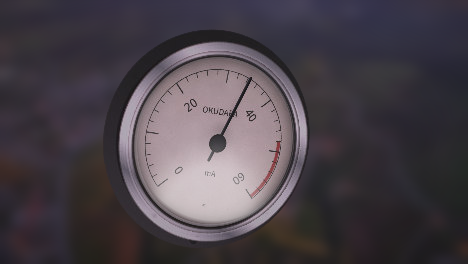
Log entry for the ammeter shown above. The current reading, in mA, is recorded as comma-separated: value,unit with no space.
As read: 34,mA
